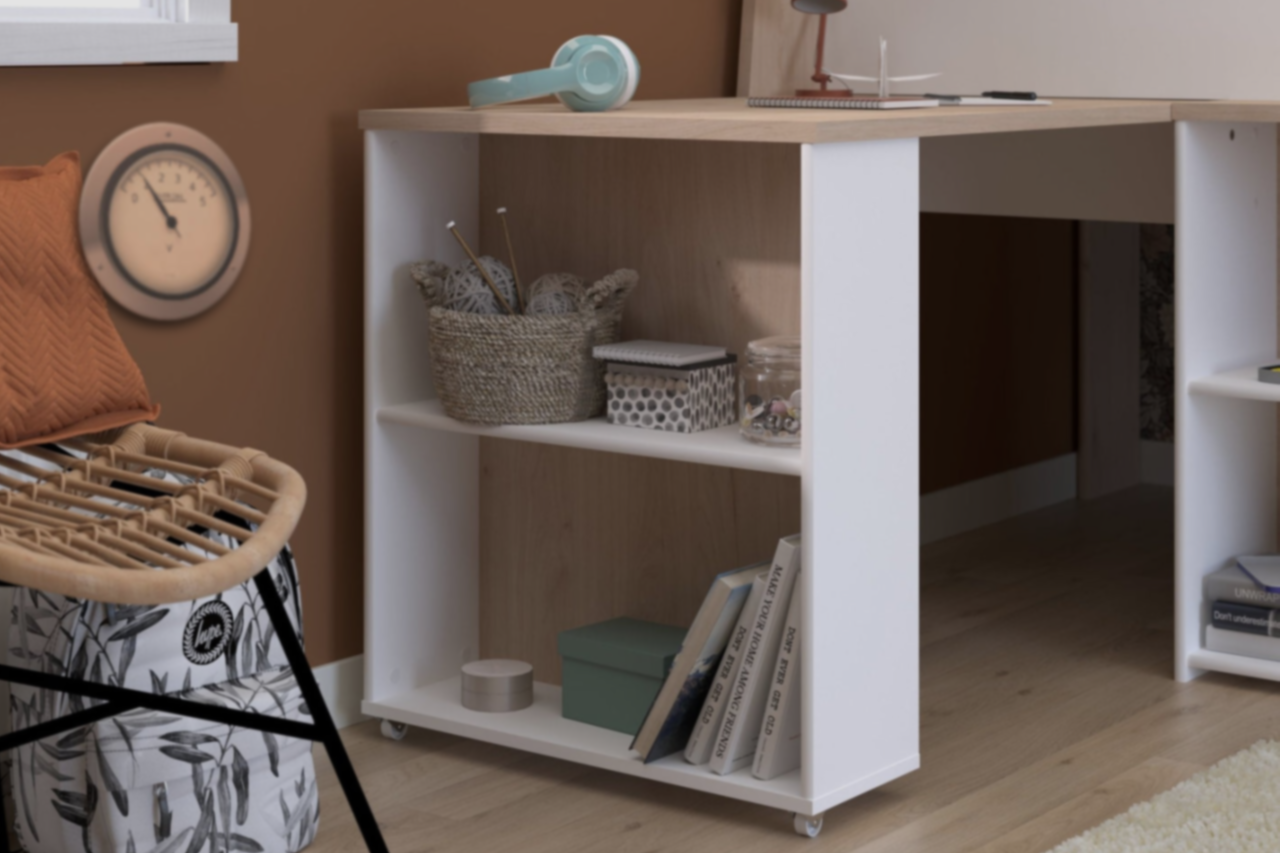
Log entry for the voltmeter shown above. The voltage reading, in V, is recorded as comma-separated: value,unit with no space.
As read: 1,V
